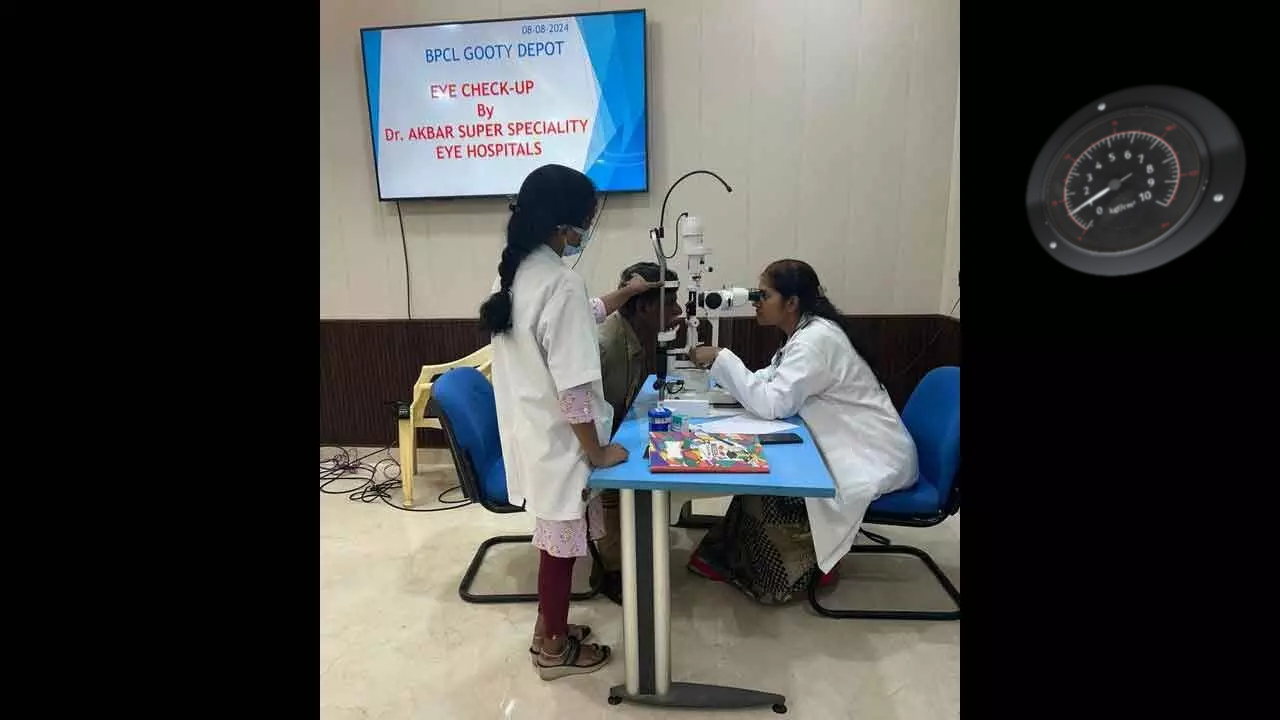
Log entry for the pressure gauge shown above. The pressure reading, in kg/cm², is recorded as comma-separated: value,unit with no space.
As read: 1,kg/cm²
